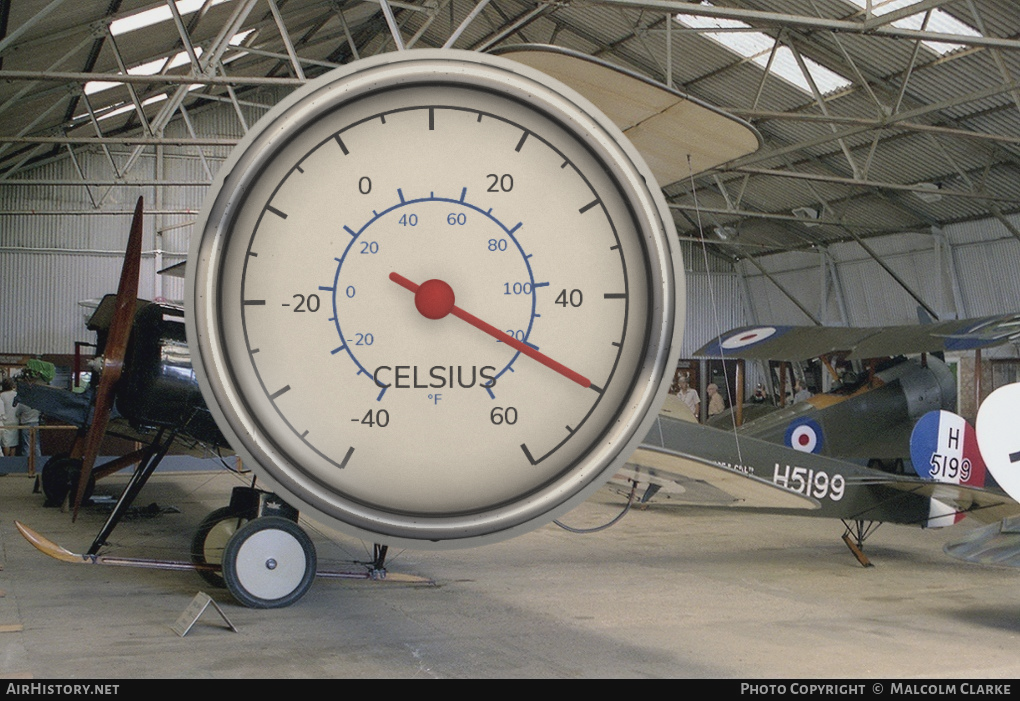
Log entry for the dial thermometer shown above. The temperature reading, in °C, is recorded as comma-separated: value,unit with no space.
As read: 50,°C
